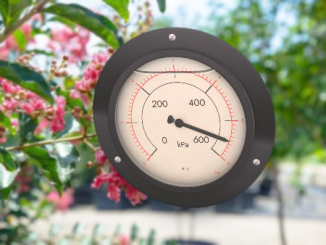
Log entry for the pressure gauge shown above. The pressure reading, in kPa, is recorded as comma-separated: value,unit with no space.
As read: 550,kPa
